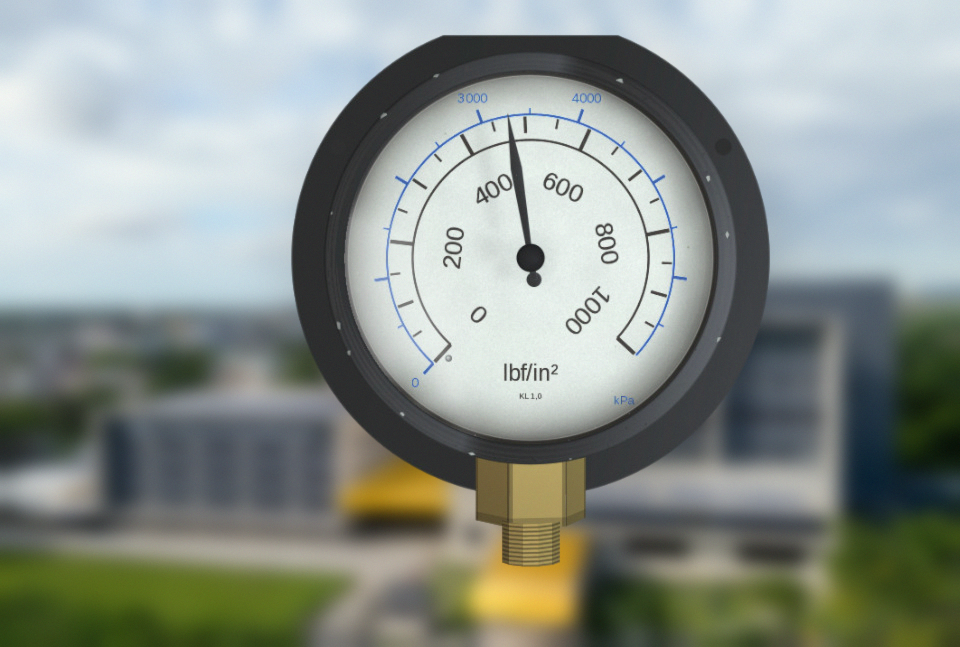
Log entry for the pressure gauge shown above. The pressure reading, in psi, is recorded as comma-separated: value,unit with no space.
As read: 475,psi
